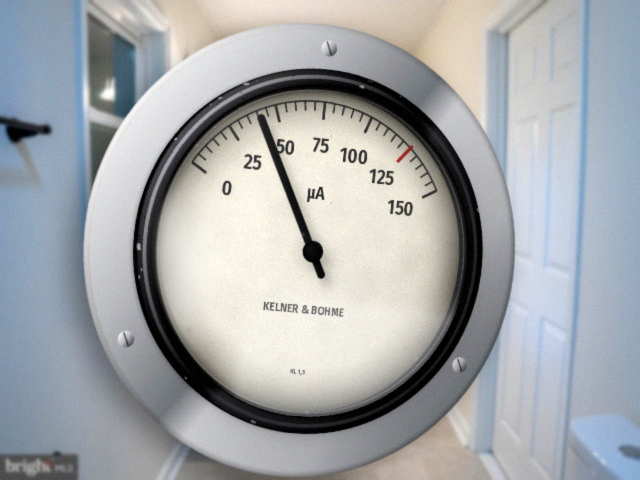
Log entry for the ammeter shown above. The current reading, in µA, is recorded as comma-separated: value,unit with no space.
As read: 40,µA
